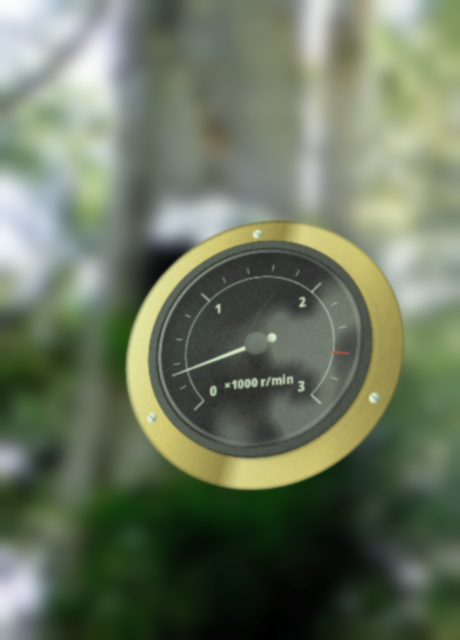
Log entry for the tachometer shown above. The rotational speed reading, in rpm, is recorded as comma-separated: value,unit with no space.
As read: 300,rpm
